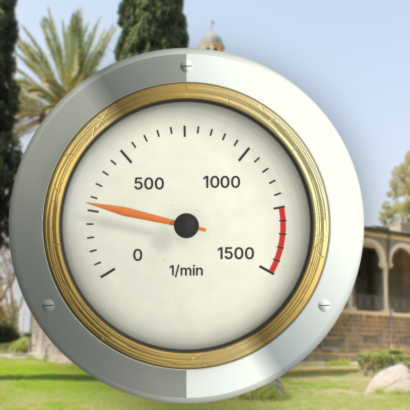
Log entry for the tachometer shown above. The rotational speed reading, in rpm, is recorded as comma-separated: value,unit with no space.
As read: 275,rpm
